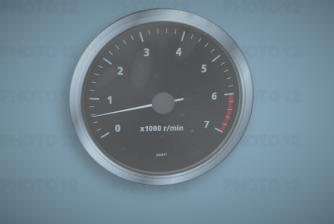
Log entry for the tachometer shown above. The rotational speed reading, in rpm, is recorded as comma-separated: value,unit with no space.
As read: 600,rpm
